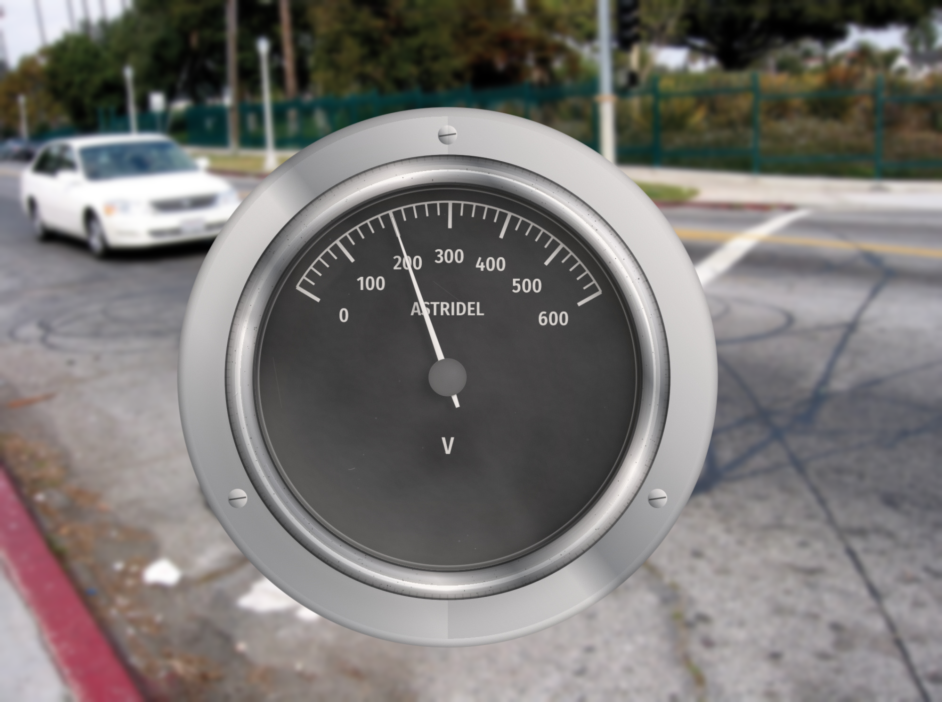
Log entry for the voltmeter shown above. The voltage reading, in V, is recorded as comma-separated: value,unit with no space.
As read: 200,V
